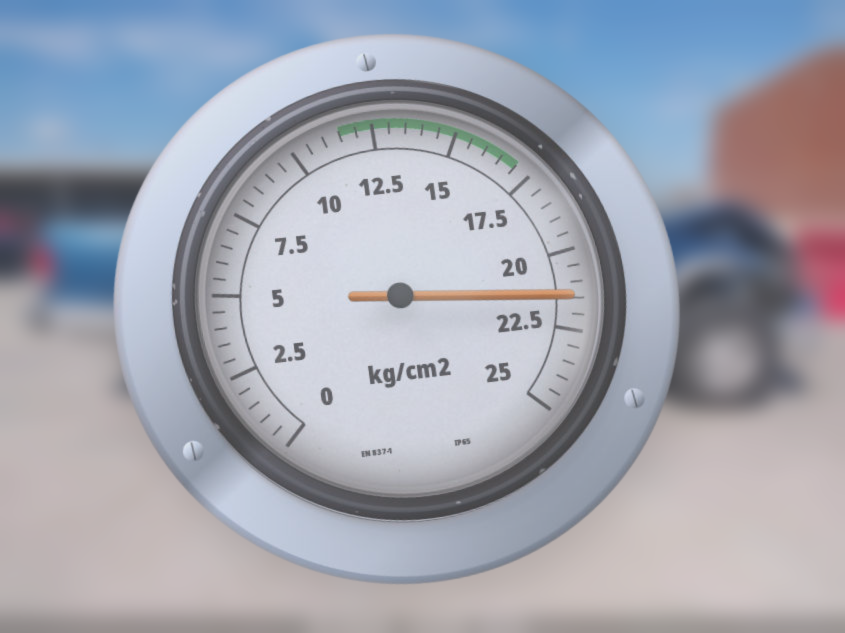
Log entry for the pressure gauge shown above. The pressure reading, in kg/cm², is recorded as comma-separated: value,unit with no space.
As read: 21.5,kg/cm²
